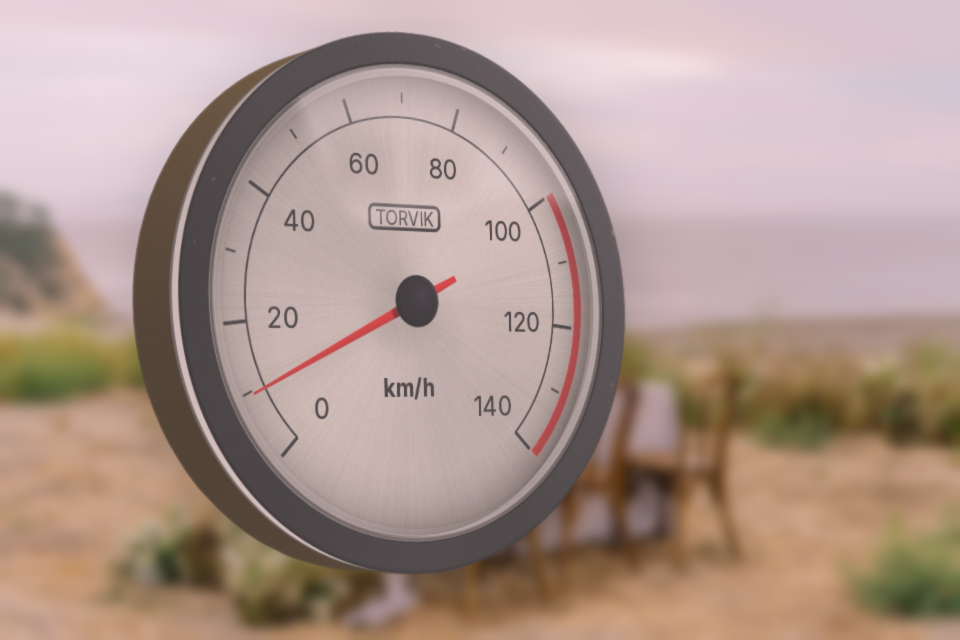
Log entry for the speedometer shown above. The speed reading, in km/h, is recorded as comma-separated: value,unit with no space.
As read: 10,km/h
